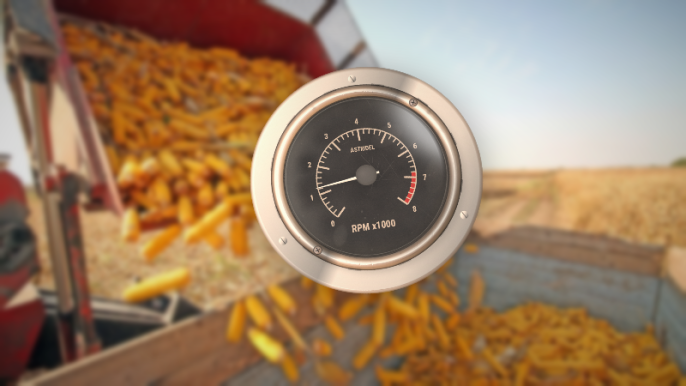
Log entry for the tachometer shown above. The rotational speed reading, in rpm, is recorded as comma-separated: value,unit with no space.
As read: 1200,rpm
